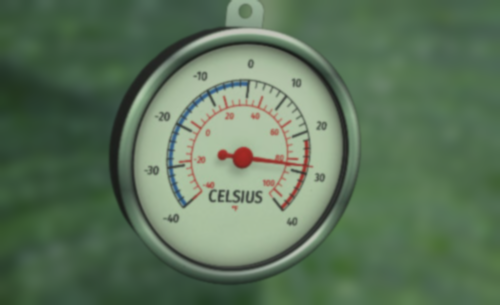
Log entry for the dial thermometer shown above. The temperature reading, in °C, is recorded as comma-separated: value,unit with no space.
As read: 28,°C
